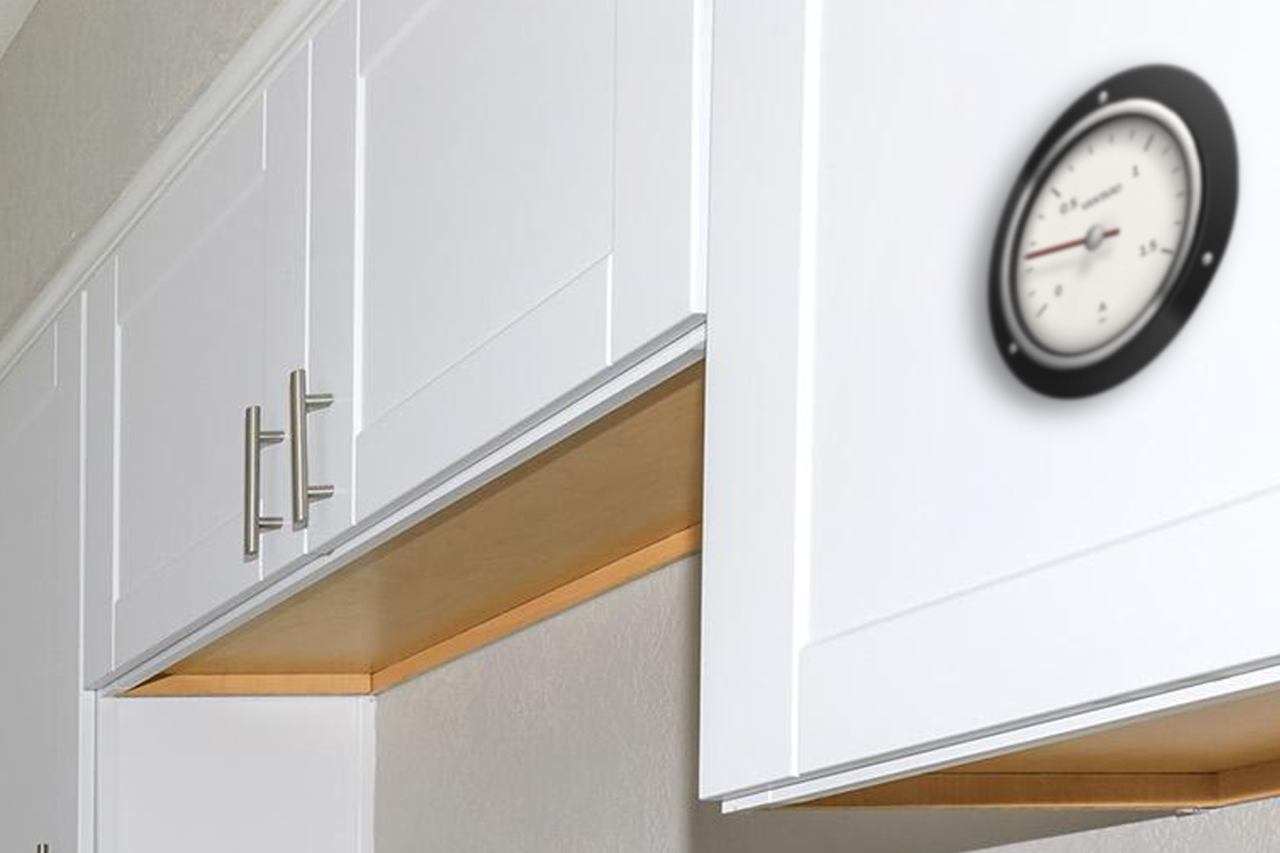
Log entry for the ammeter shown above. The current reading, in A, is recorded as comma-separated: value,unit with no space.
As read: 0.25,A
